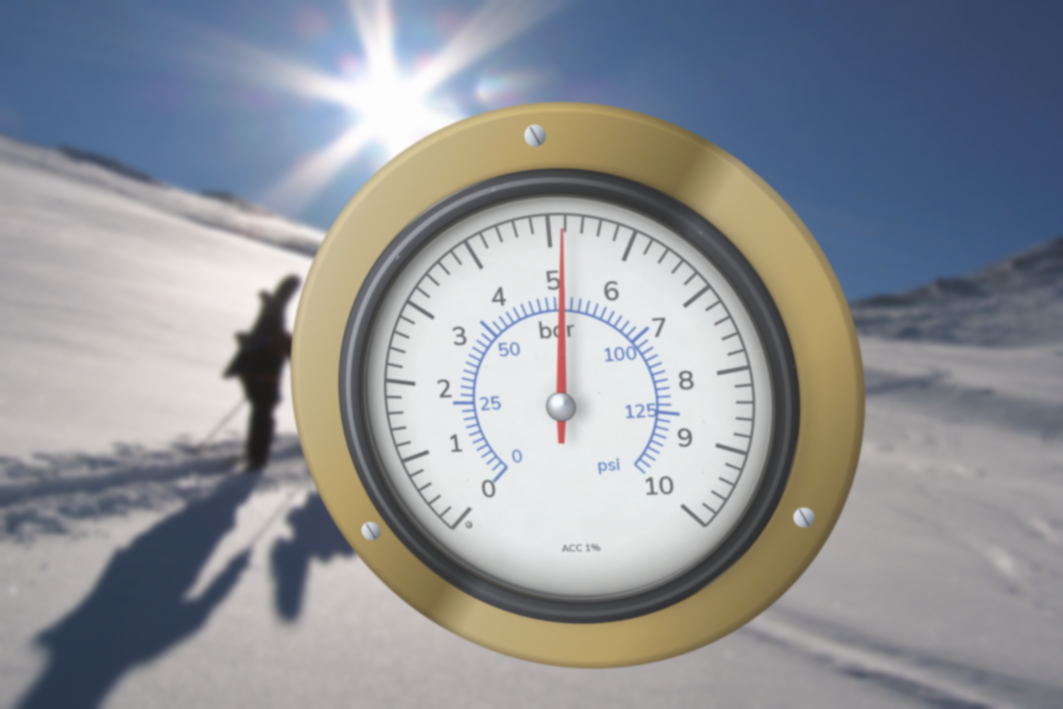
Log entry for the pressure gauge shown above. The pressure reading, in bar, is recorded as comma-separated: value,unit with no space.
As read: 5.2,bar
